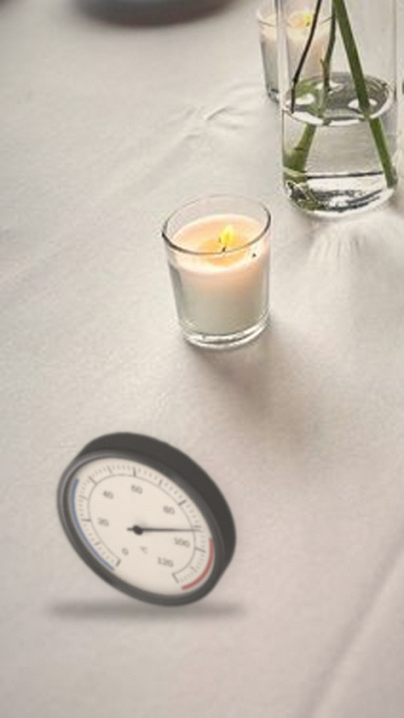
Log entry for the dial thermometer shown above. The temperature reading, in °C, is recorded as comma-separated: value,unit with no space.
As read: 90,°C
